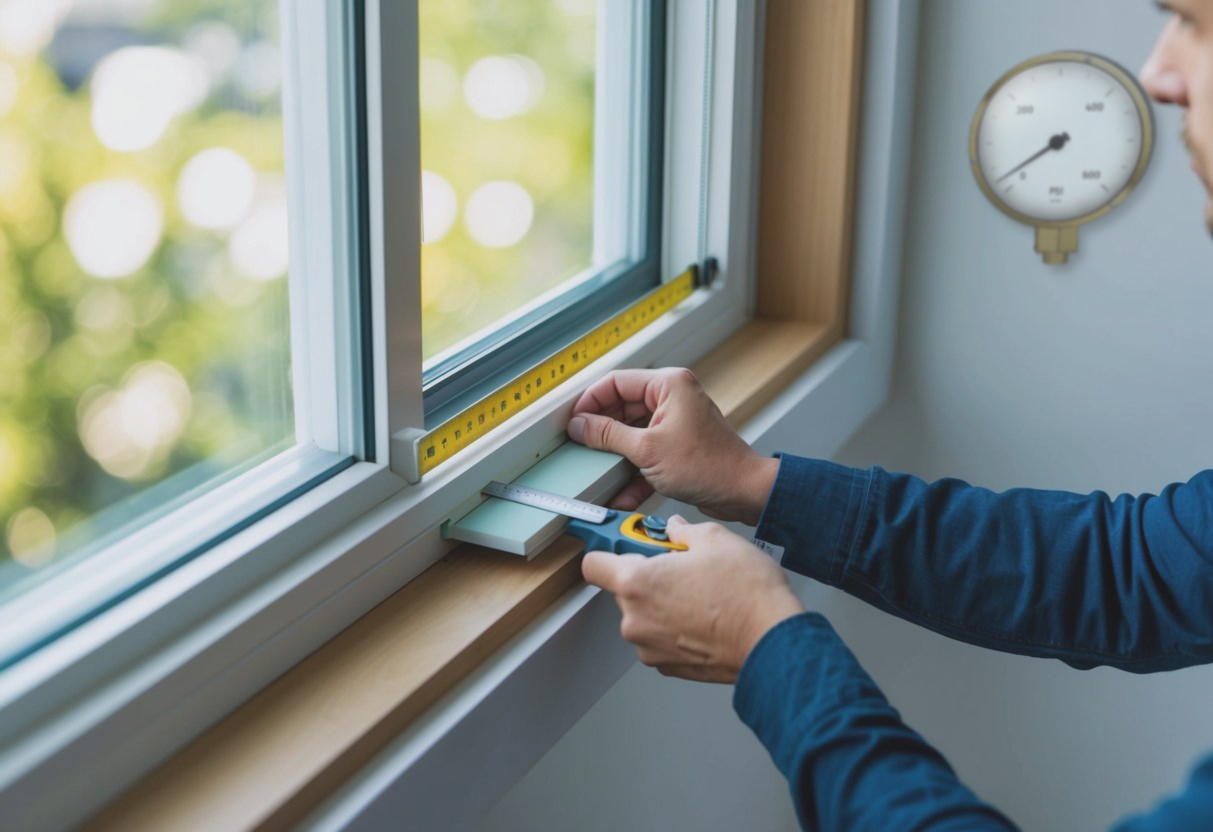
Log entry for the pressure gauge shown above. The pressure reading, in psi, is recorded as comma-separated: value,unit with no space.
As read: 25,psi
